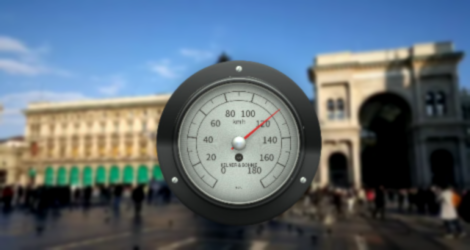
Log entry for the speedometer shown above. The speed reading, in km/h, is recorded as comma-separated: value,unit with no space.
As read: 120,km/h
